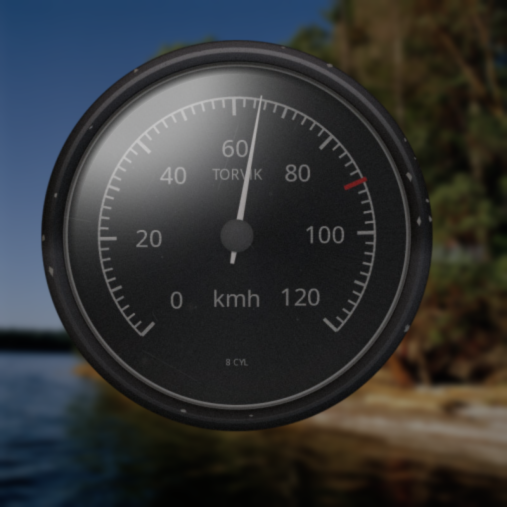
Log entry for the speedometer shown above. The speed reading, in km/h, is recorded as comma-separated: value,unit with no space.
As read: 65,km/h
